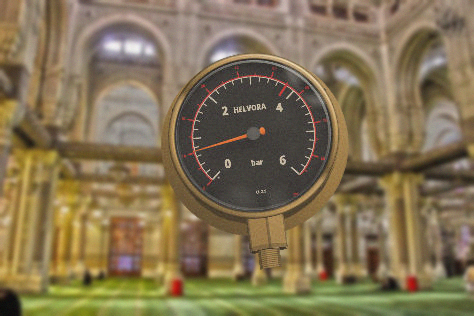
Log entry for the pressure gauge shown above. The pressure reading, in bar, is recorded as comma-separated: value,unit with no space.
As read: 0.7,bar
